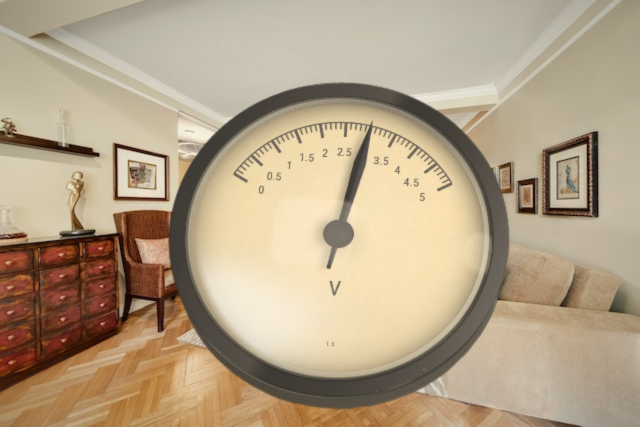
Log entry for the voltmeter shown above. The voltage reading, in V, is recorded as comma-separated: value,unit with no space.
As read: 3,V
